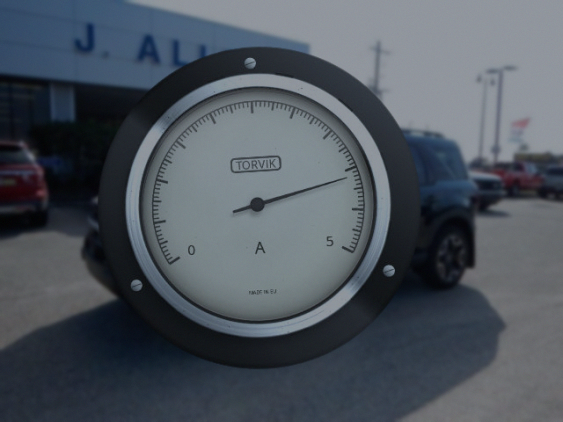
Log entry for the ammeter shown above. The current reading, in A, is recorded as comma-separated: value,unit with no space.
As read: 4.1,A
